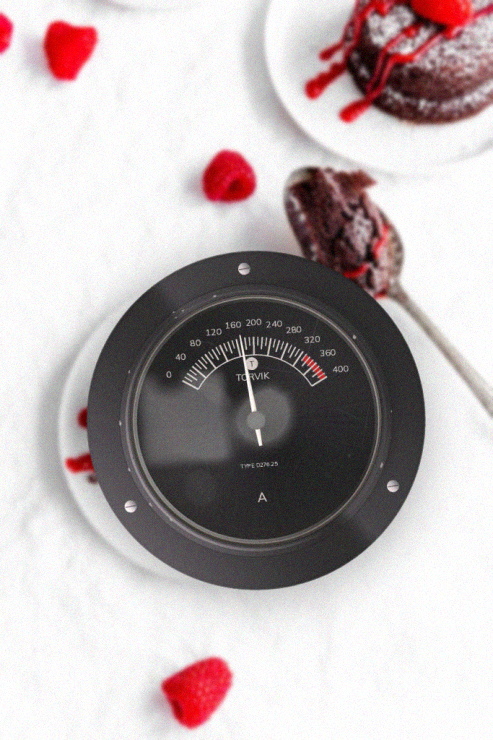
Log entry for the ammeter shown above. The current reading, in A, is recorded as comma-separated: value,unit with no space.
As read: 170,A
